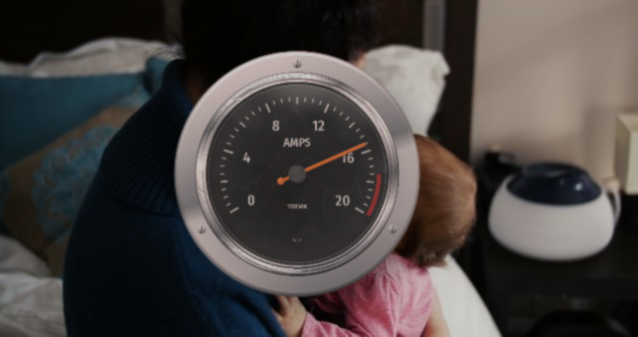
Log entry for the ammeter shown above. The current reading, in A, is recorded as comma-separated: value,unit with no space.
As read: 15.5,A
